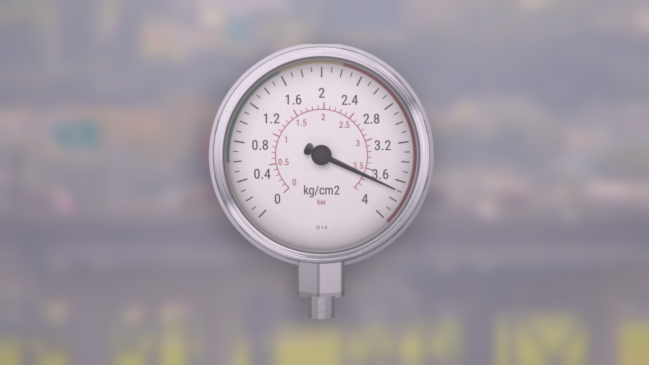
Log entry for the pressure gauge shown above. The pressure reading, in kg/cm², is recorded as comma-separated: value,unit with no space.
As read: 3.7,kg/cm²
